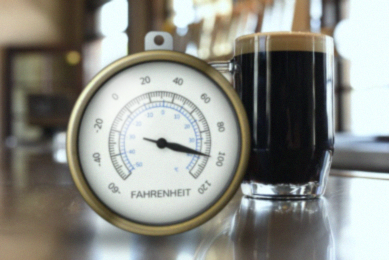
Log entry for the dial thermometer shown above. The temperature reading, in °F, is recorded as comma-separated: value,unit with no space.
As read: 100,°F
